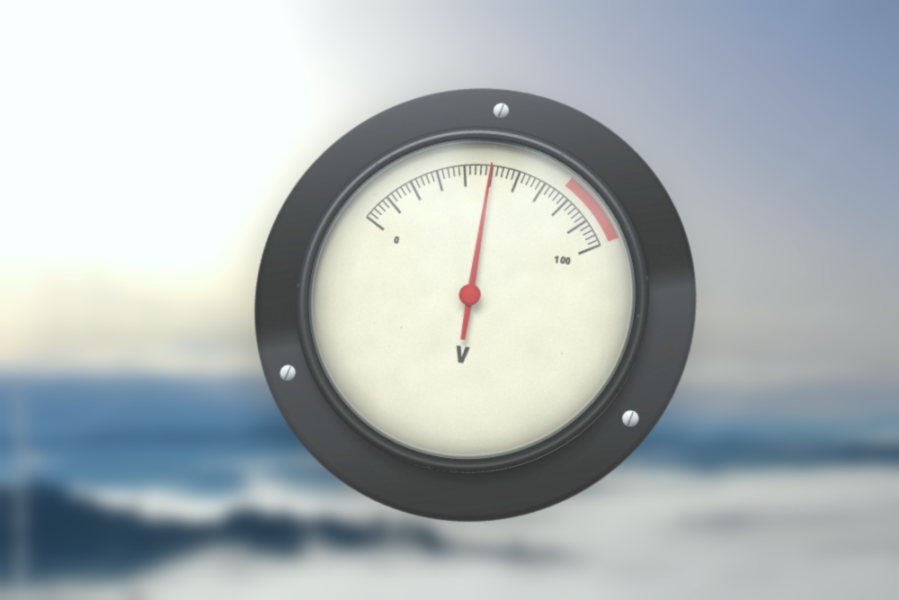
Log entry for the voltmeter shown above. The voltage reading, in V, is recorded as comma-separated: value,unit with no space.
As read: 50,V
